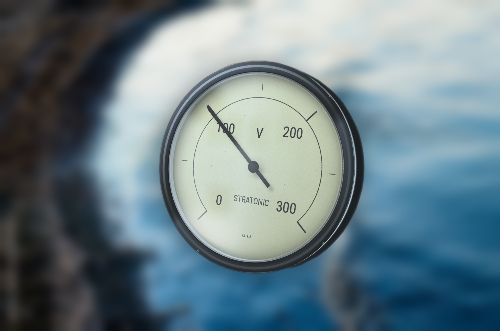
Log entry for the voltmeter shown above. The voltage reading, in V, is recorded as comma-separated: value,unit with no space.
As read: 100,V
